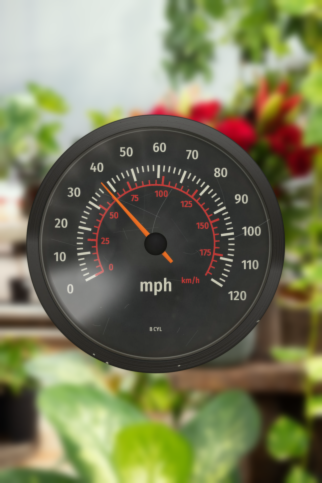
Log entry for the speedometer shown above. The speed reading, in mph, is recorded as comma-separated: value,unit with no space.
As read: 38,mph
